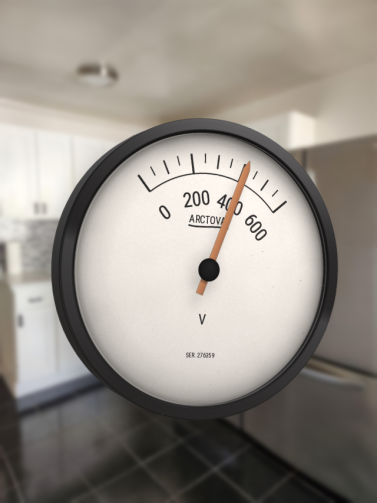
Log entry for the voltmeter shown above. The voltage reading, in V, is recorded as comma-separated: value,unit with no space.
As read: 400,V
